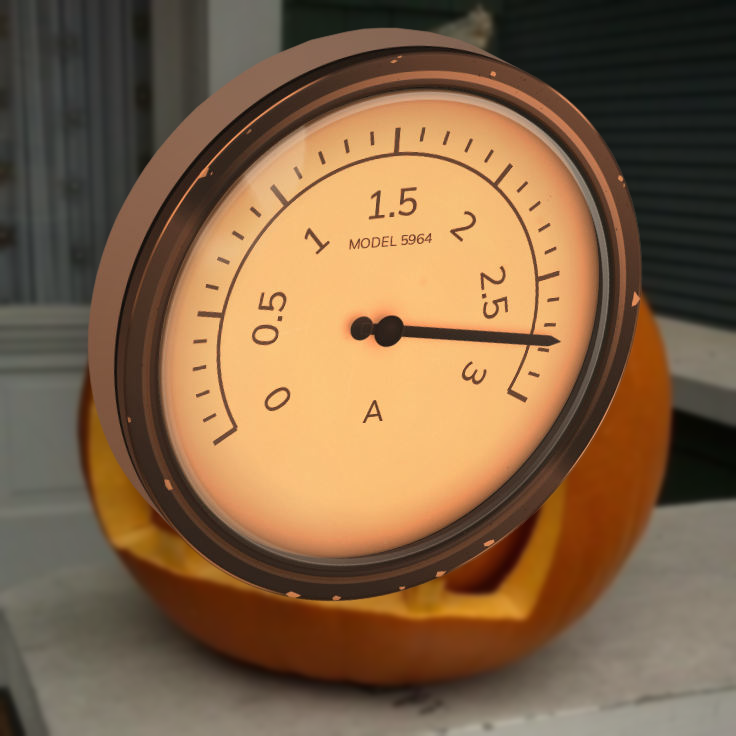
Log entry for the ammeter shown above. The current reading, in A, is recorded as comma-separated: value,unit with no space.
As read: 2.75,A
